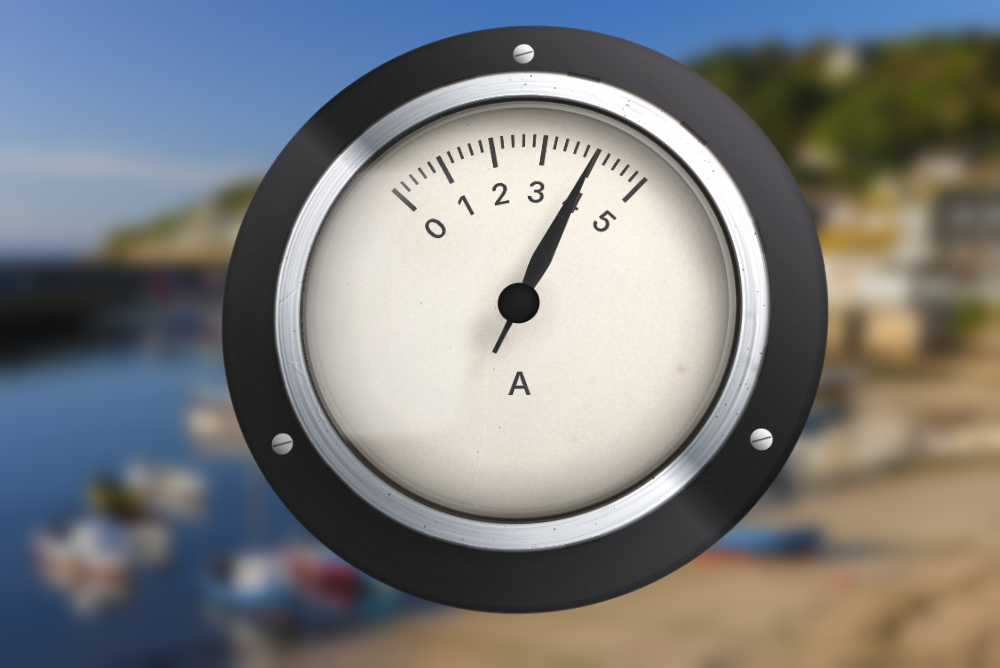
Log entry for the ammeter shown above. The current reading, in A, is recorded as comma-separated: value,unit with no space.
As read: 4,A
